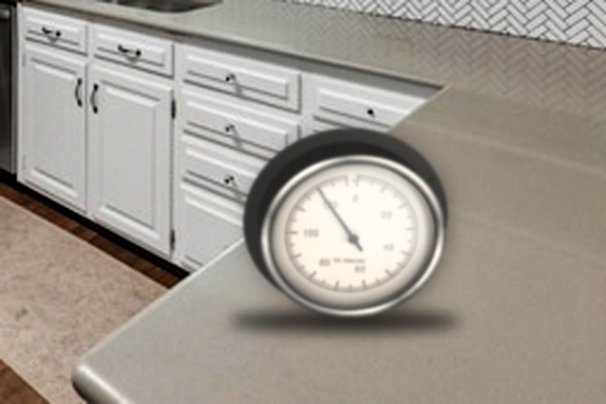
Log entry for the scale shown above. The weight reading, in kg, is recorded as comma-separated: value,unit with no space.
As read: 120,kg
